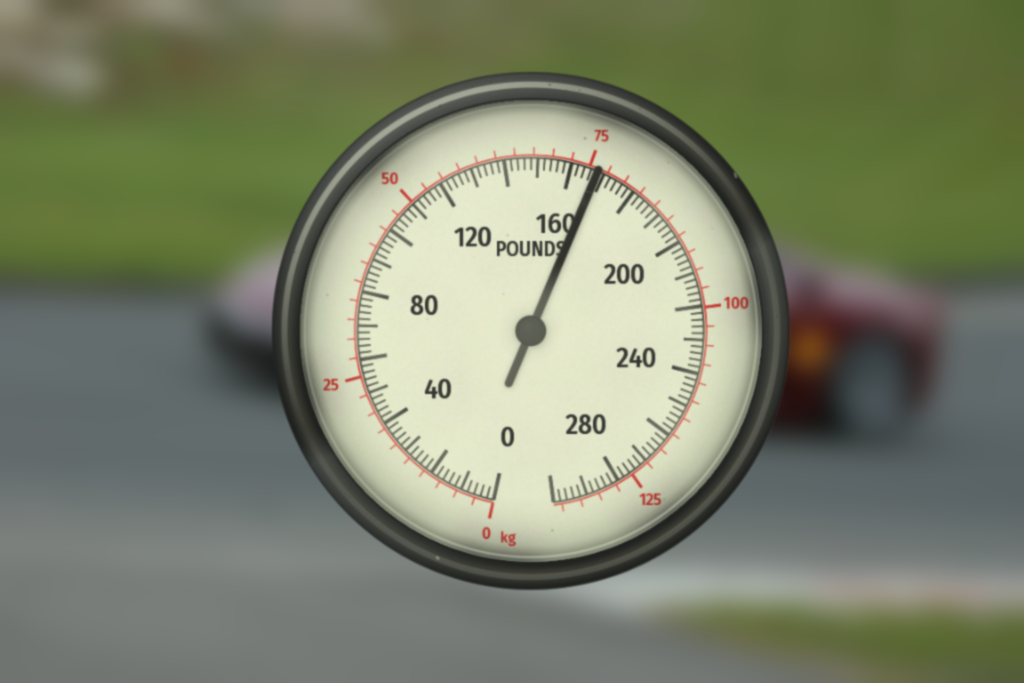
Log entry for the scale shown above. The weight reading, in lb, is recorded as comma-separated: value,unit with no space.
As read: 168,lb
